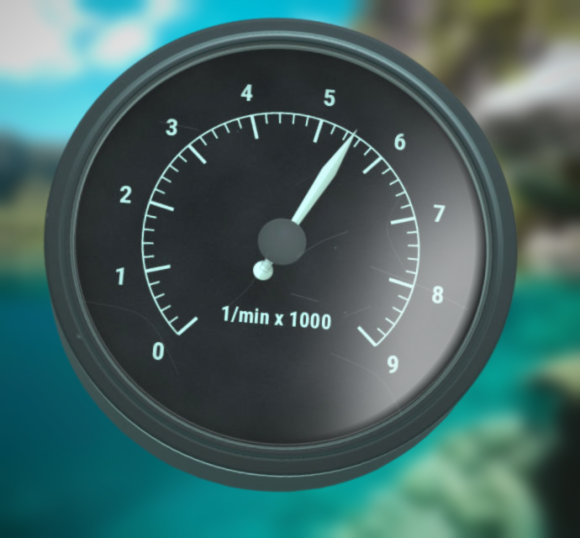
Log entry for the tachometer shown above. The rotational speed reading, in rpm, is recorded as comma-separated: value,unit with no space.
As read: 5500,rpm
